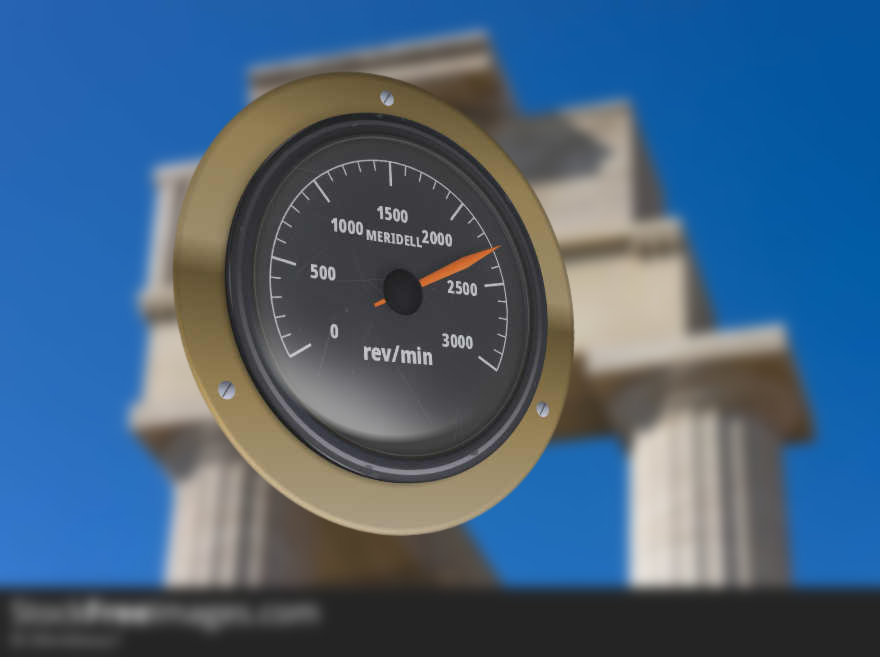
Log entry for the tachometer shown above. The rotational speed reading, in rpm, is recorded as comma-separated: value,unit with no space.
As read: 2300,rpm
